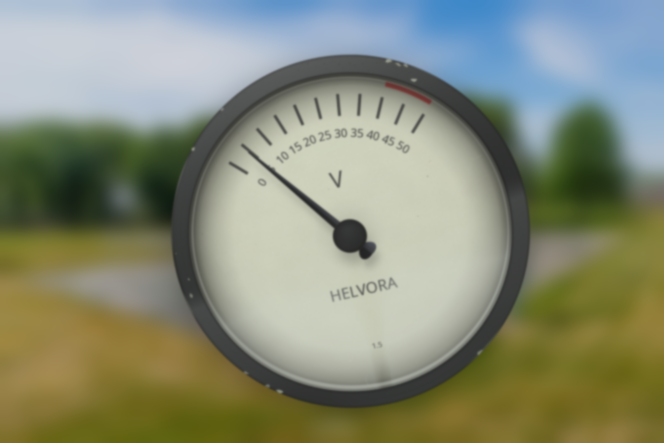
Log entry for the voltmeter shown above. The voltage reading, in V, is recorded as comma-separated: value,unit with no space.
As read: 5,V
